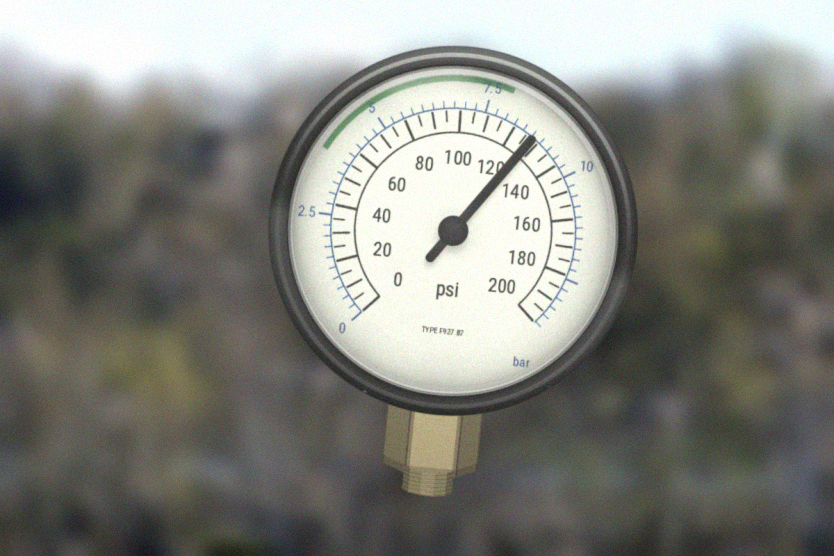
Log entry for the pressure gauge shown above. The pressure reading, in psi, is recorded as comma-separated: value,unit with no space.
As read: 127.5,psi
